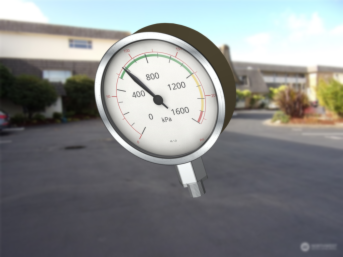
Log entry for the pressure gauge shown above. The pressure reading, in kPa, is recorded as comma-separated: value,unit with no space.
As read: 600,kPa
